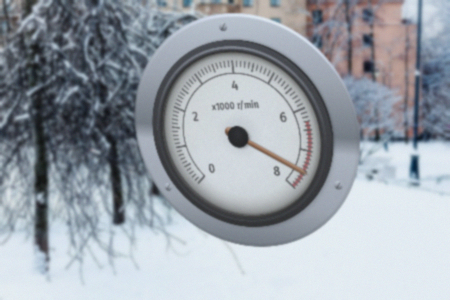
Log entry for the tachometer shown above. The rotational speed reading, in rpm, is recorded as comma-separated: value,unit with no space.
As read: 7500,rpm
